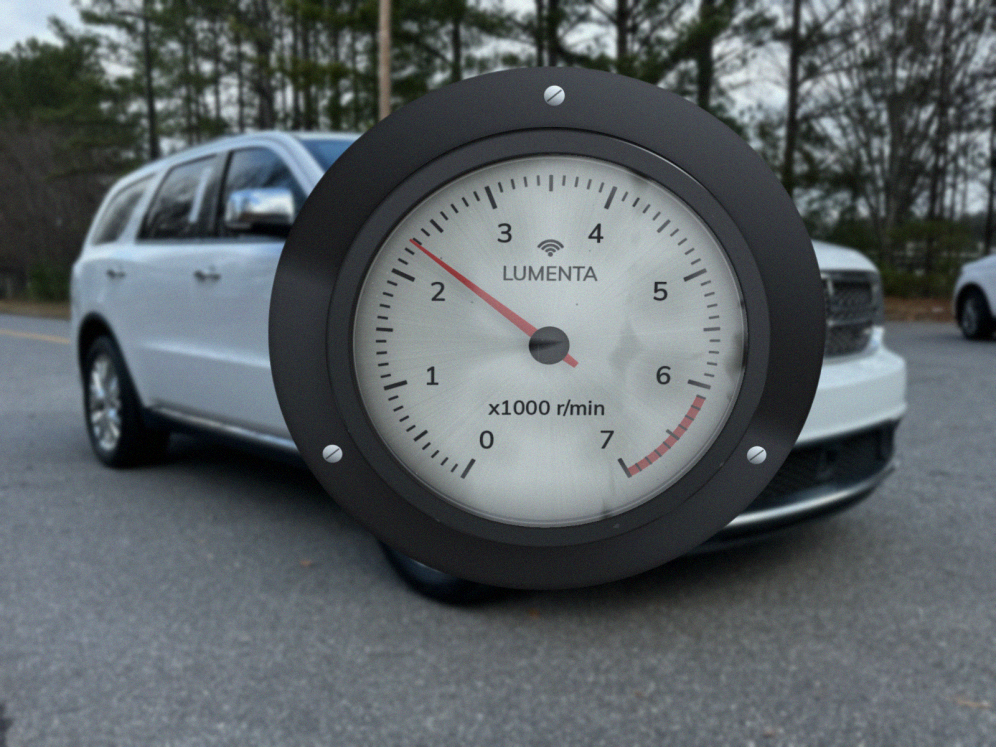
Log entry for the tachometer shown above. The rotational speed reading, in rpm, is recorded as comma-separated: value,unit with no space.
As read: 2300,rpm
